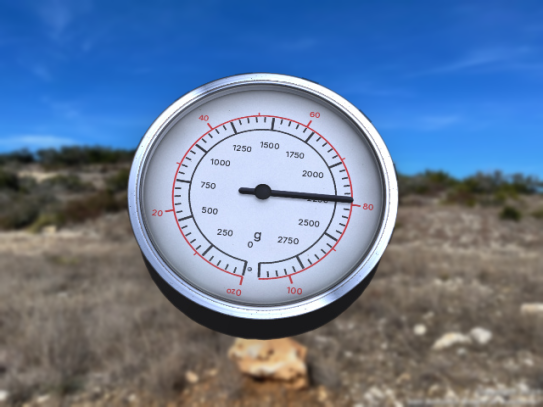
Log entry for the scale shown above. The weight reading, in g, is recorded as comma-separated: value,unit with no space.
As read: 2250,g
